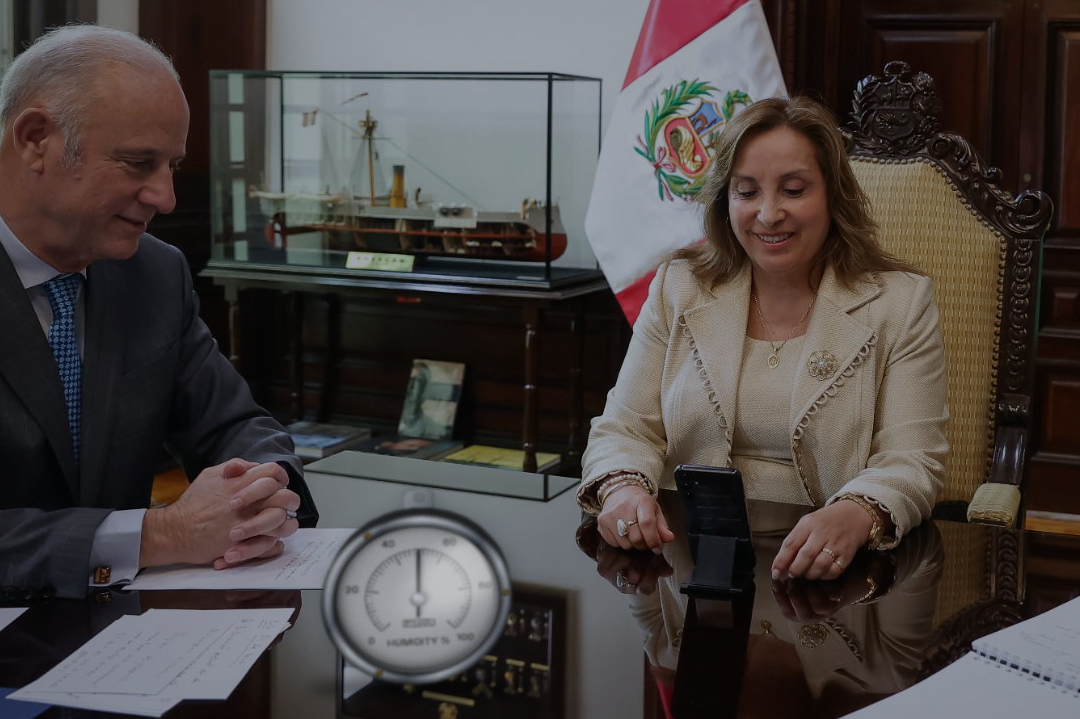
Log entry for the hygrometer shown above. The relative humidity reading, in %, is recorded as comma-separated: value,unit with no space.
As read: 50,%
